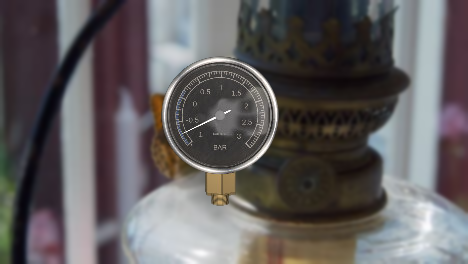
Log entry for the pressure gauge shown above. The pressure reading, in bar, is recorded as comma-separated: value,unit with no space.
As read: -0.75,bar
